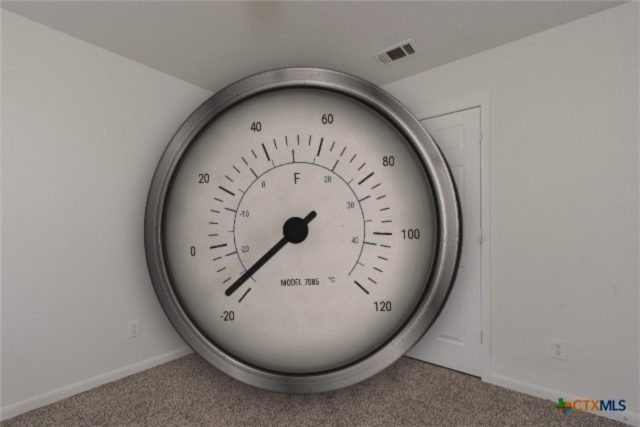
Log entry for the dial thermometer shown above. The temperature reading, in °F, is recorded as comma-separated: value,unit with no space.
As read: -16,°F
